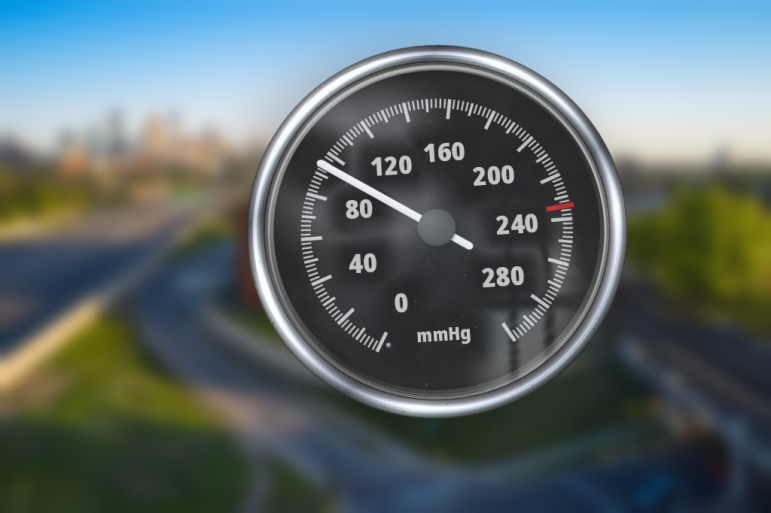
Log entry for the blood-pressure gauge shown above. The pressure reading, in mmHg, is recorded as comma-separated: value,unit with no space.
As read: 94,mmHg
